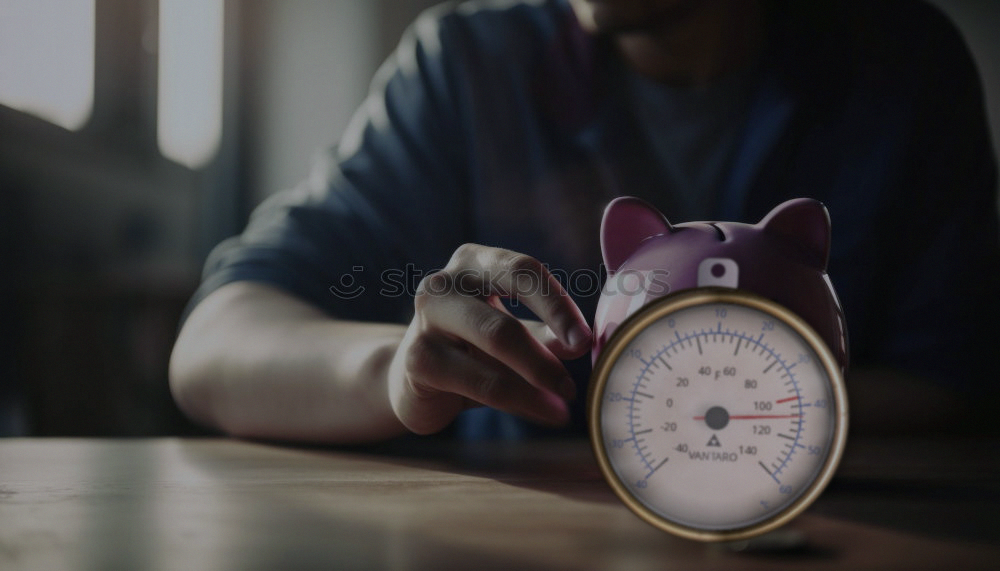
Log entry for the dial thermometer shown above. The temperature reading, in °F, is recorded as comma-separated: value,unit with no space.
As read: 108,°F
